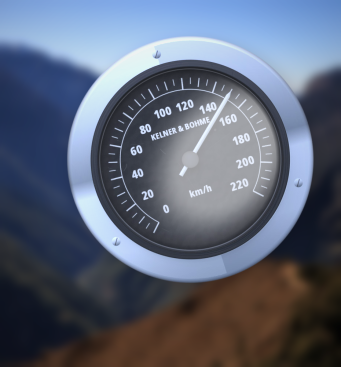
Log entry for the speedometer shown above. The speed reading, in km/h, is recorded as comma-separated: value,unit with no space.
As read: 150,km/h
